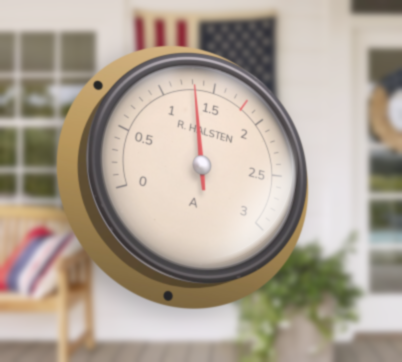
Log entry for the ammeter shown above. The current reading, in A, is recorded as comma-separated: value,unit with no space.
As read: 1.3,A
